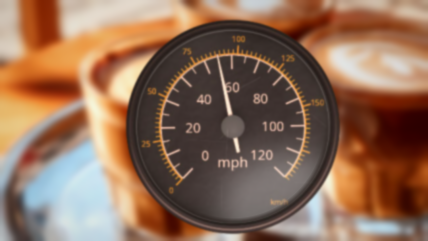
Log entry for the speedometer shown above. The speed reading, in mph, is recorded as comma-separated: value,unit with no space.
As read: 55,mph
